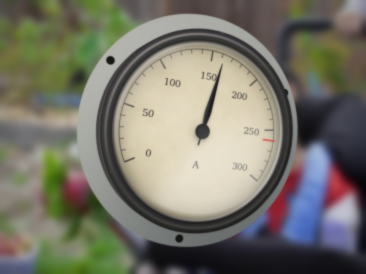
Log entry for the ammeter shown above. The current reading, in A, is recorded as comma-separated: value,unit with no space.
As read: 160,A
